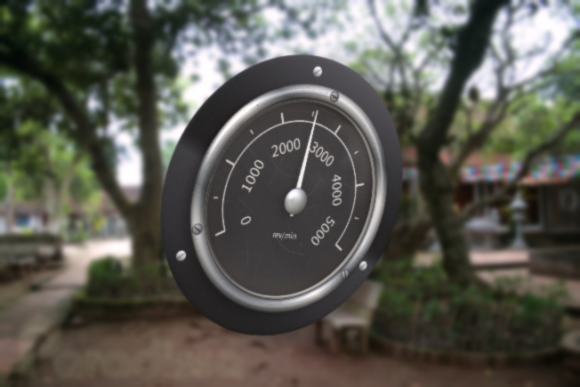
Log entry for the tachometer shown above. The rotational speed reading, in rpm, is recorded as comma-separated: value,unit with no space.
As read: 2500,rpm
